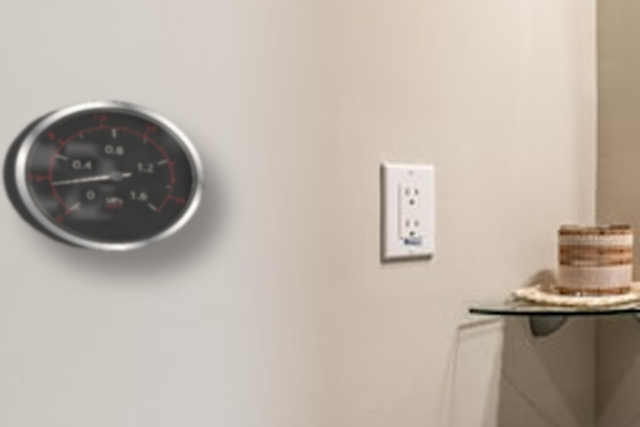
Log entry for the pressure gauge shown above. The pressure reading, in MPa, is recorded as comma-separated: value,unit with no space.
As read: 0.2,MPa
